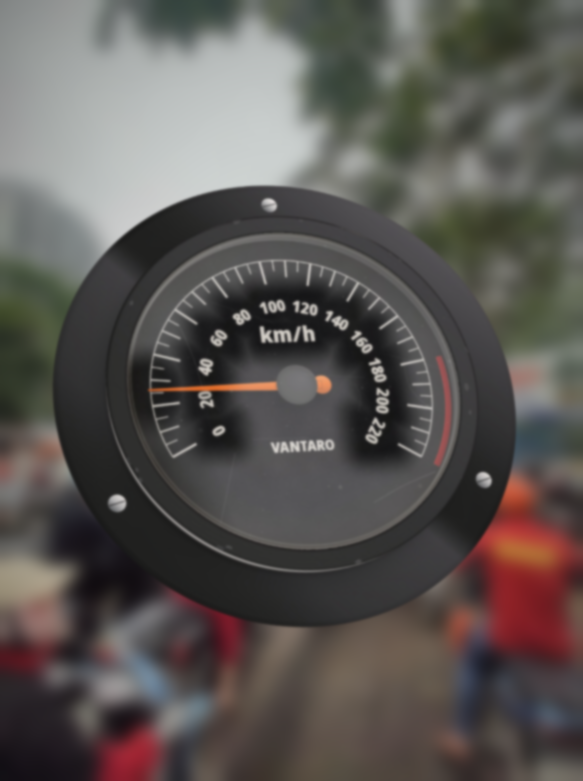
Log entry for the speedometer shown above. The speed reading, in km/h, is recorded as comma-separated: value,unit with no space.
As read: 25,km/h
